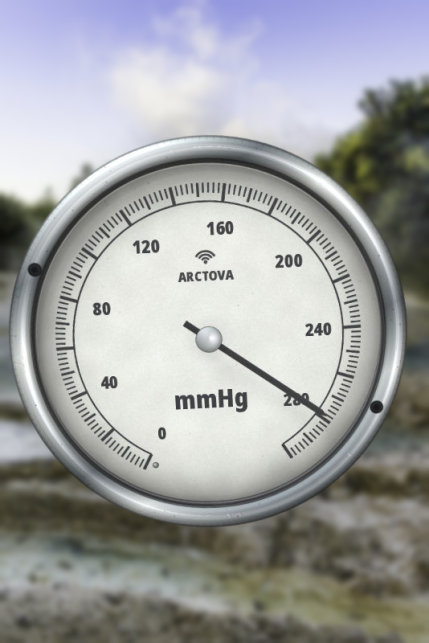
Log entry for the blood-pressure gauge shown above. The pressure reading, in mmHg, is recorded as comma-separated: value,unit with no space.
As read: 278,mmHg
